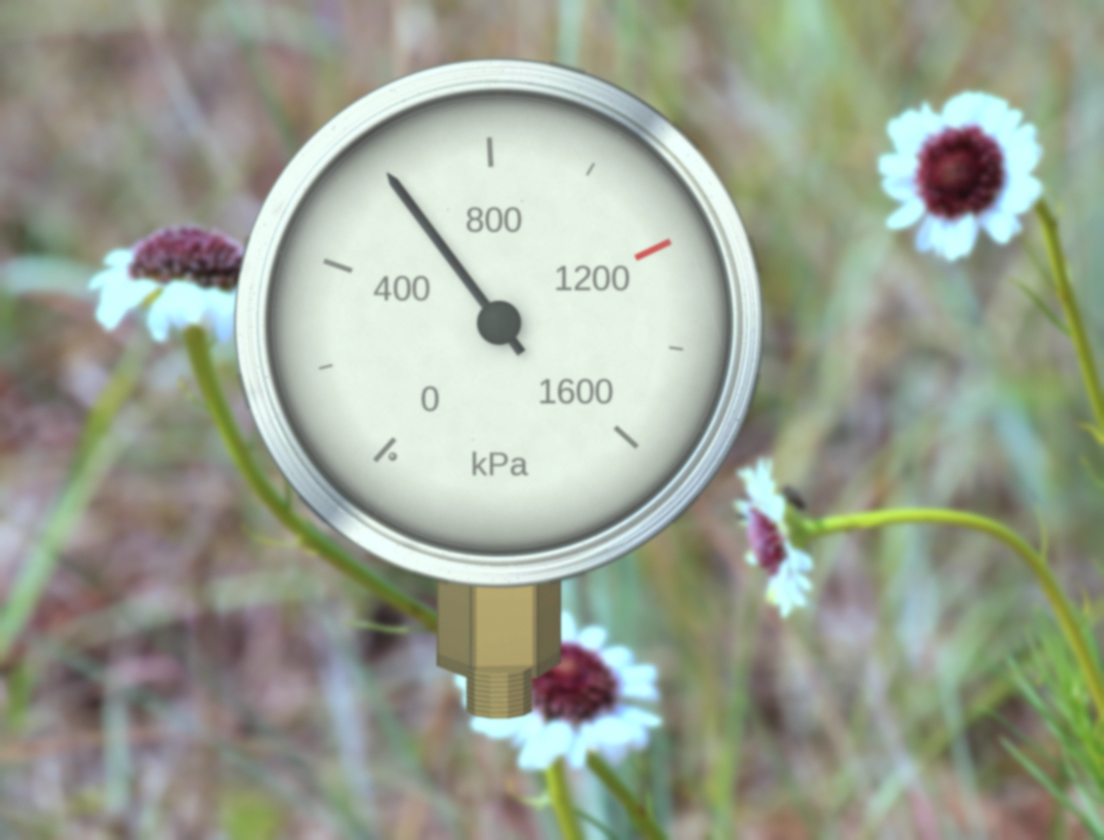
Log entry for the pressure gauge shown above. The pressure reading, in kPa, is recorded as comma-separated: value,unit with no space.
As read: 600,kPa
